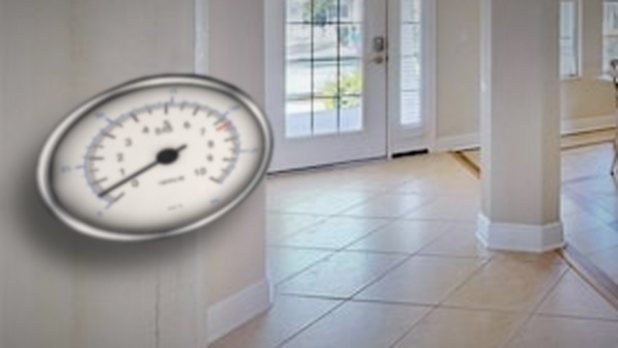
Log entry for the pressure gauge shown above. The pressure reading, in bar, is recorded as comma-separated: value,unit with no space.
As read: 0.5,bar
